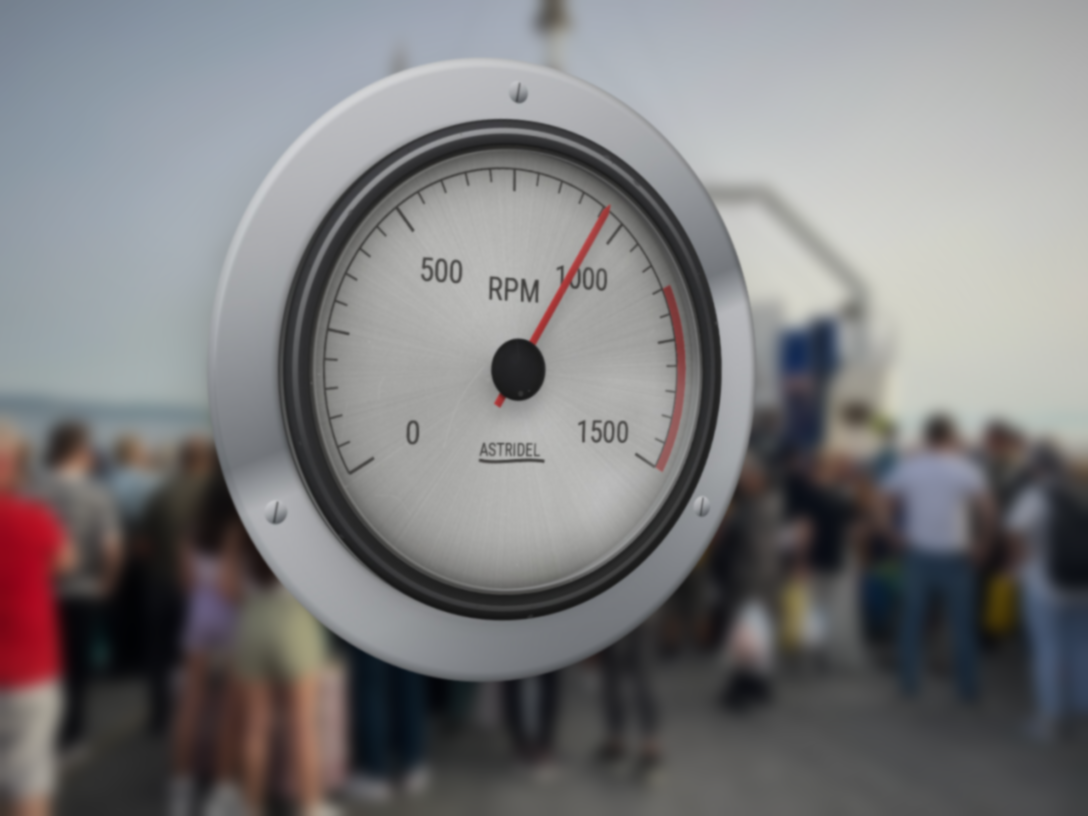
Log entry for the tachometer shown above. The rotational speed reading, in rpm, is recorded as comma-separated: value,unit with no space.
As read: 950,rpm
